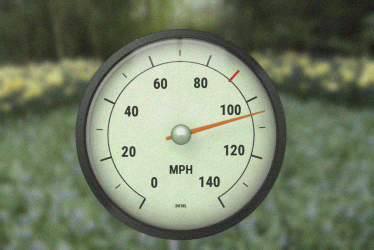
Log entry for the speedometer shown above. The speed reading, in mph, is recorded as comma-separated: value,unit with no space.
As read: 105,mph
